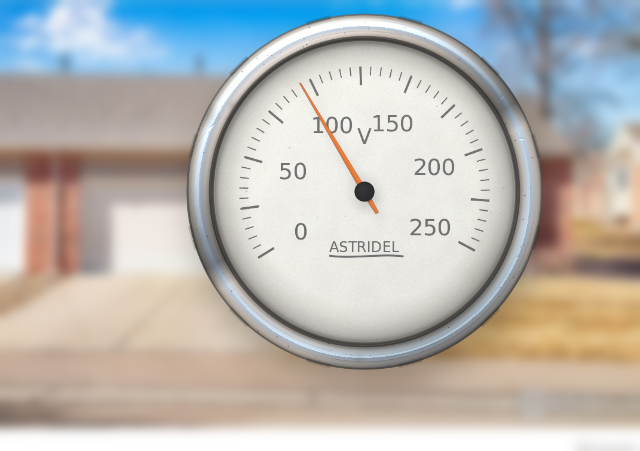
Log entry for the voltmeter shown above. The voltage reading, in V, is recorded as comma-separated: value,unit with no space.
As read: 95,V
